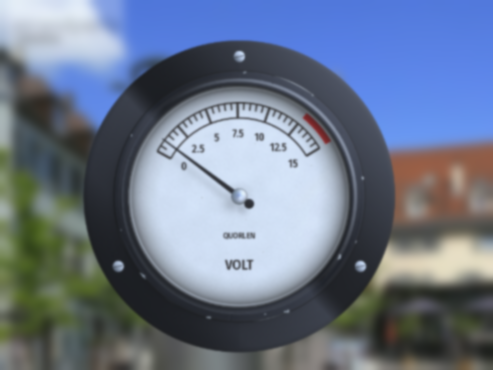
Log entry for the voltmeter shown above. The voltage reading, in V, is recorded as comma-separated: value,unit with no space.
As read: 1,V
